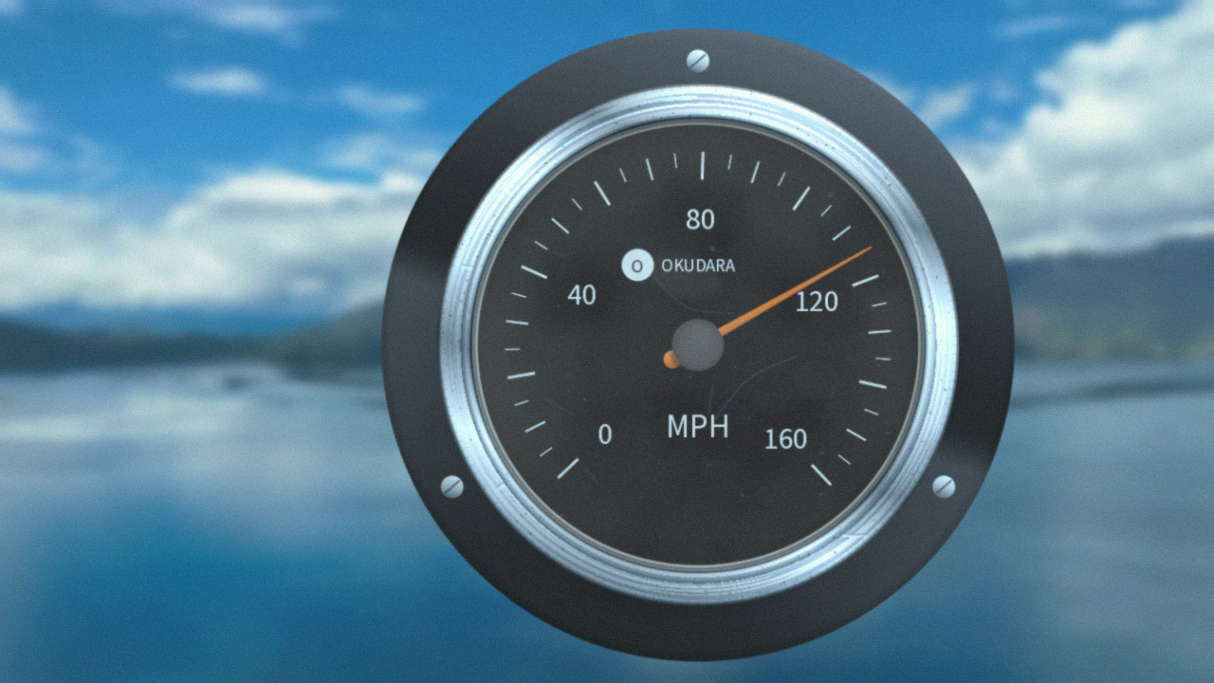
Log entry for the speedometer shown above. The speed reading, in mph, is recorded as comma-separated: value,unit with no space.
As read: 115,mph
